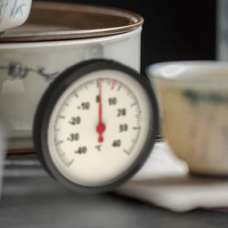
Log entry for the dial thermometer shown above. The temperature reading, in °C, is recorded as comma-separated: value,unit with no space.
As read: 0,°C
